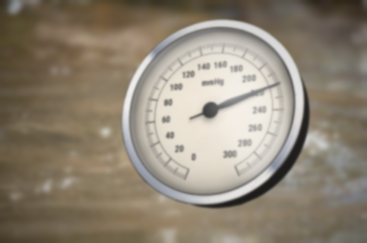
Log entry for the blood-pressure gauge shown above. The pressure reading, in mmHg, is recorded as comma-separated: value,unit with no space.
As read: 220,mmHg
